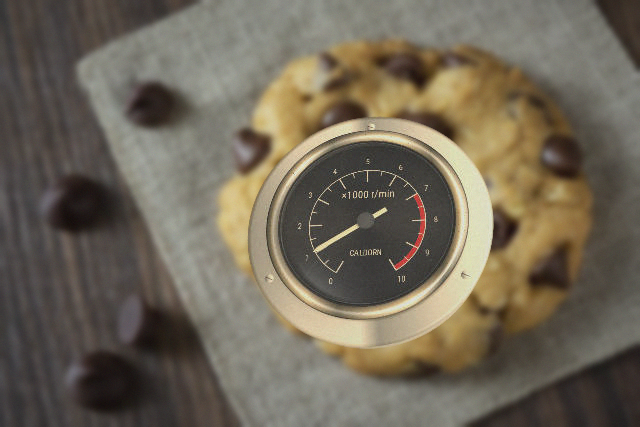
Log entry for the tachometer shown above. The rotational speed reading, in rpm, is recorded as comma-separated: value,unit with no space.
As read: 1000,rpm
